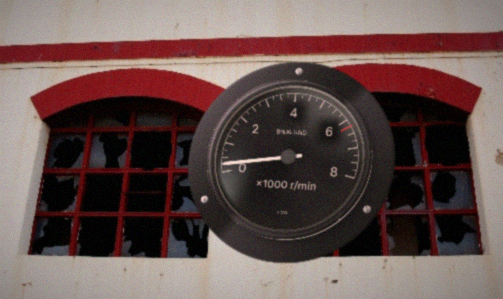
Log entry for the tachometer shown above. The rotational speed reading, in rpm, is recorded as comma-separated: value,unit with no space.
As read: 250,rpm
